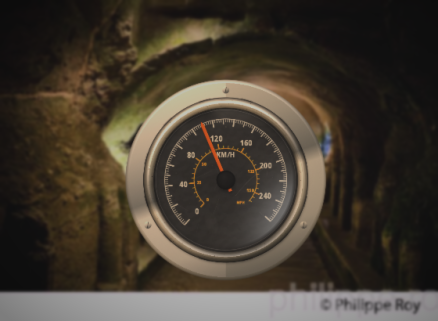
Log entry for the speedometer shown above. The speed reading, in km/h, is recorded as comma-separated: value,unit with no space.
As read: 110,km/h
